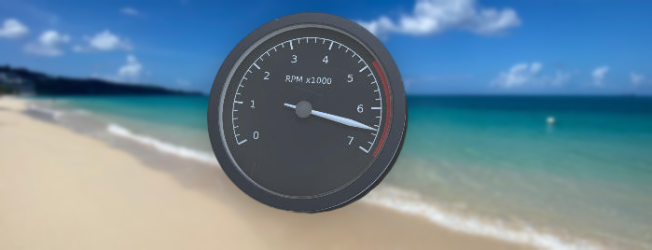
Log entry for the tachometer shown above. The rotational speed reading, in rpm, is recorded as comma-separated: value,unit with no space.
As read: 6500,rpm
